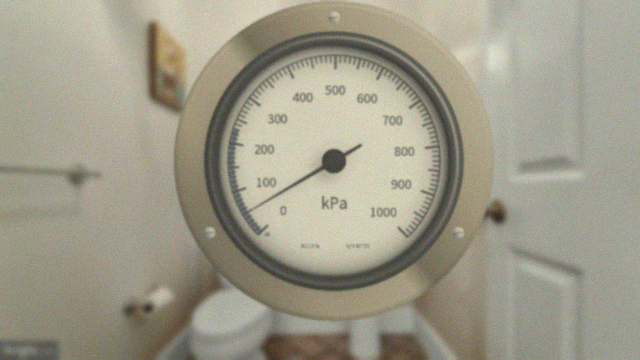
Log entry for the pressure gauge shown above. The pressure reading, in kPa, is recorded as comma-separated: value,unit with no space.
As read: 50,kPa
